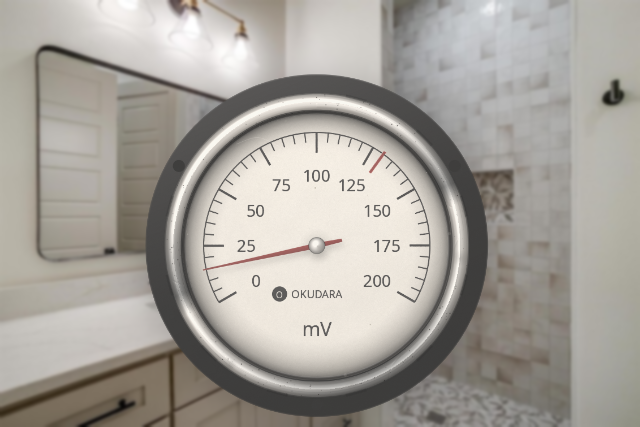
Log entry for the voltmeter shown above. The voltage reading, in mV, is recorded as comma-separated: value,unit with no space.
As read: 15,mV
